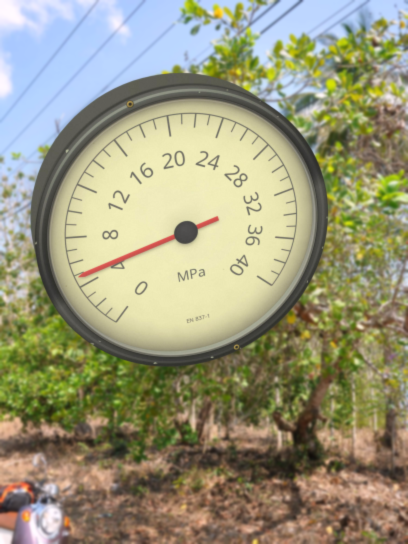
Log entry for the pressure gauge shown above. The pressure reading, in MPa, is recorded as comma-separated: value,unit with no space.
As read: 5,MPa
